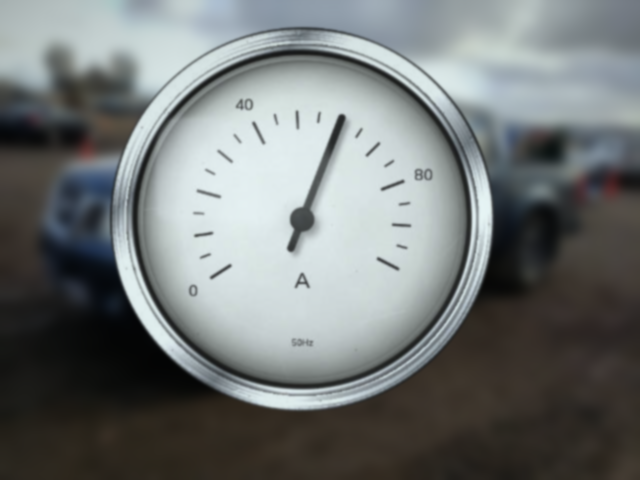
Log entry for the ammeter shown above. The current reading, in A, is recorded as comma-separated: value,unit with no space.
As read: 60,A
